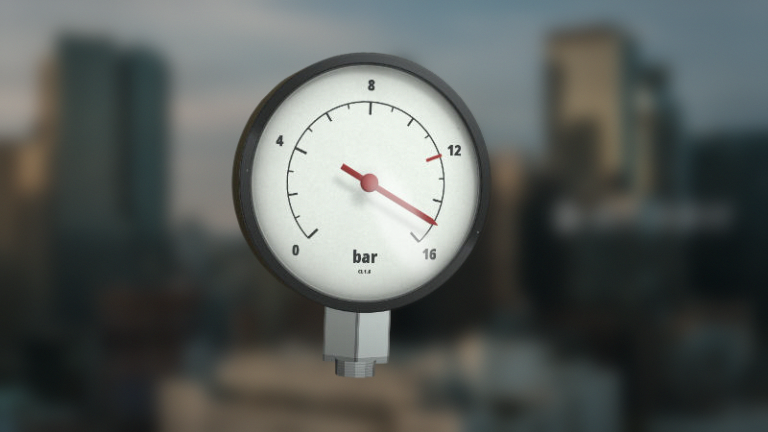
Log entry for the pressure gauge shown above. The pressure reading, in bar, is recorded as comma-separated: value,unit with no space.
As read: 15,bar
